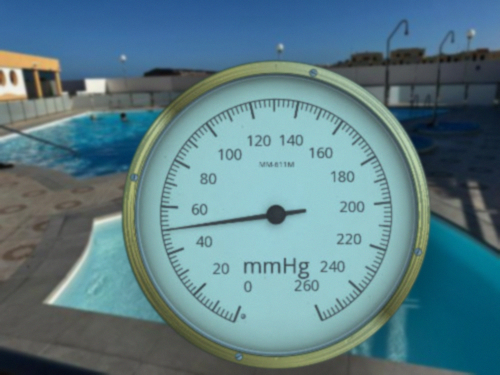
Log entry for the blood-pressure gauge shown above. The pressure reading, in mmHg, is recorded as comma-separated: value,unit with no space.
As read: 50,mmHg
